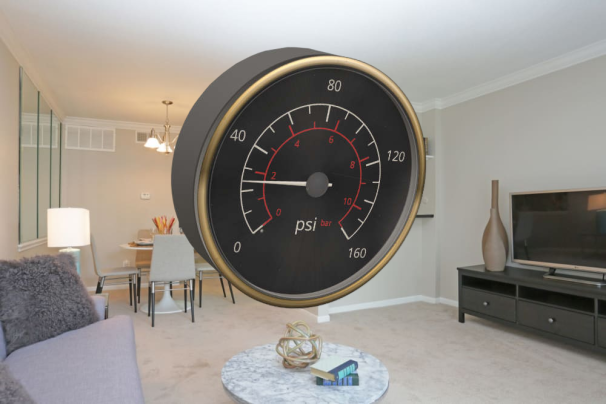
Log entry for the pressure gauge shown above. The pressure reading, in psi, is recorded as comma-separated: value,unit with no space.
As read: 25,psi
